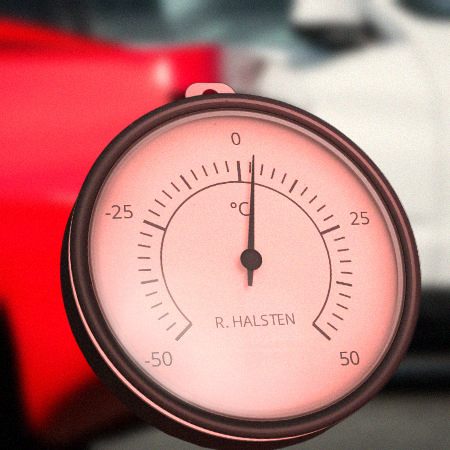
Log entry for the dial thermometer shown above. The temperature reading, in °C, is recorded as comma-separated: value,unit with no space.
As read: 2.5,°C
